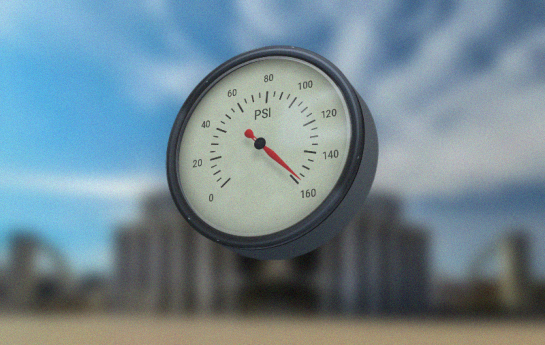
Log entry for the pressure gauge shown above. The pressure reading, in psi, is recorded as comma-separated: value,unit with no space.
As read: 157.5,psi
